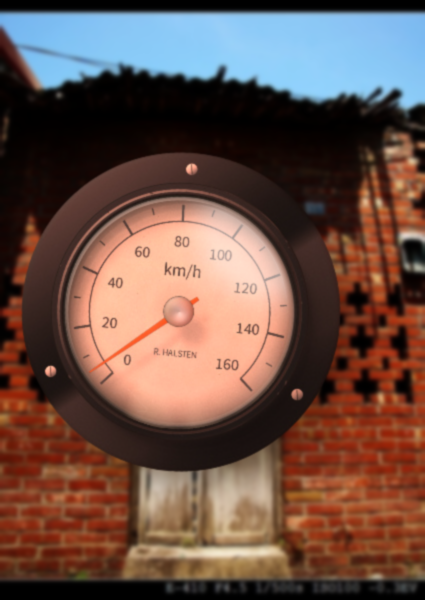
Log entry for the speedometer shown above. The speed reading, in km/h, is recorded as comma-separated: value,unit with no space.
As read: 5,km/h
